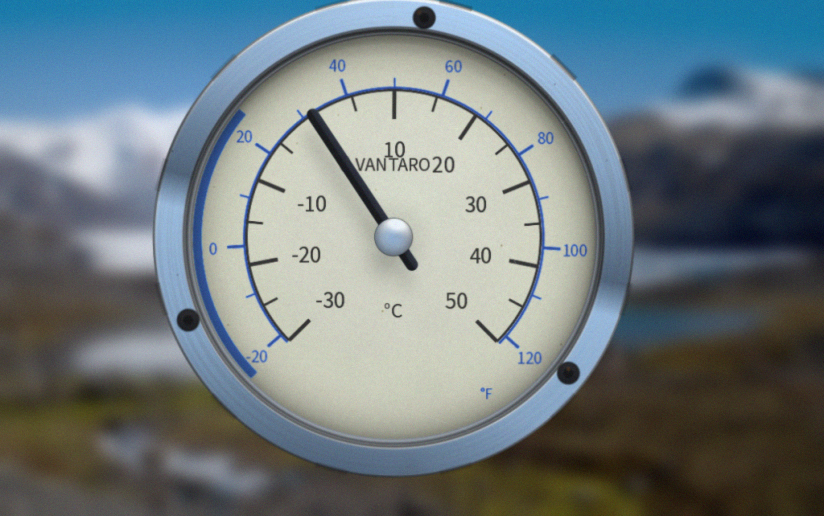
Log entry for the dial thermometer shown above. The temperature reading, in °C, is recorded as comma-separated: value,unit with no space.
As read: 0,°C
